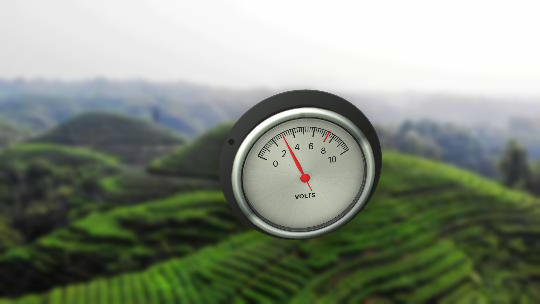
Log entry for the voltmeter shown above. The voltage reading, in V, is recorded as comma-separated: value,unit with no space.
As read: 3,V
